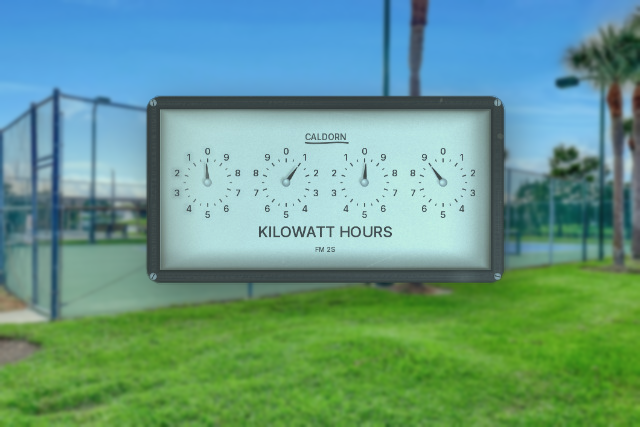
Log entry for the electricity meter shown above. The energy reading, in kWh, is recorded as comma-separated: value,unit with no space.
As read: 99,kWh
